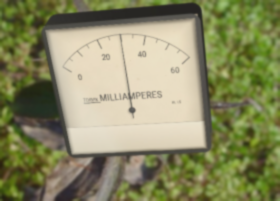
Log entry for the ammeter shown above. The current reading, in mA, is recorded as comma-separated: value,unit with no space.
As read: 30,mA
